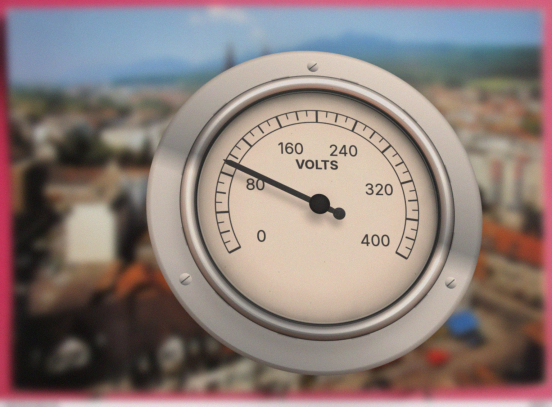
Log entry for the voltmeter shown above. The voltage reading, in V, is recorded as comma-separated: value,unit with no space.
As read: 90,V
